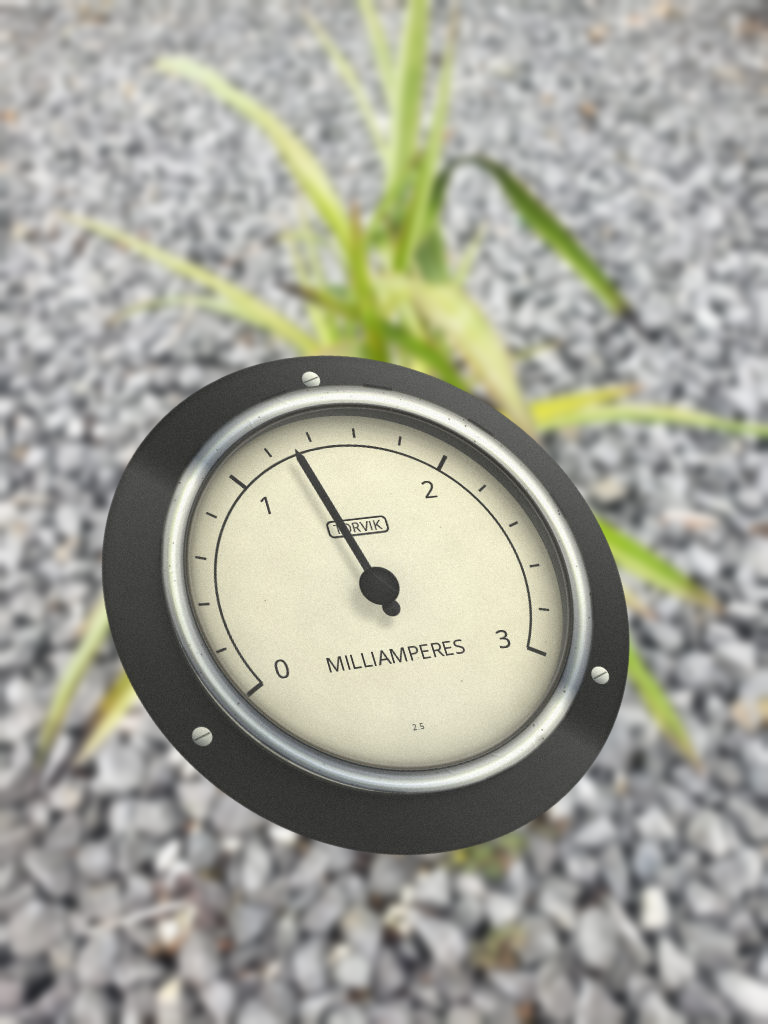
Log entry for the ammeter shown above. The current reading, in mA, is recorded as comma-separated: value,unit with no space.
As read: 1.3,mA
